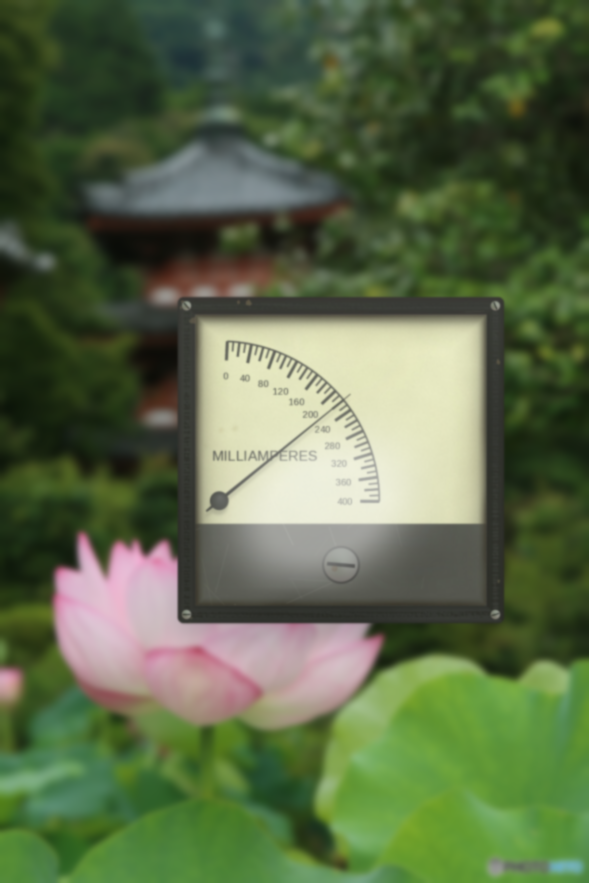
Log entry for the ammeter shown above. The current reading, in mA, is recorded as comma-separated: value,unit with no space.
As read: 220,mA
